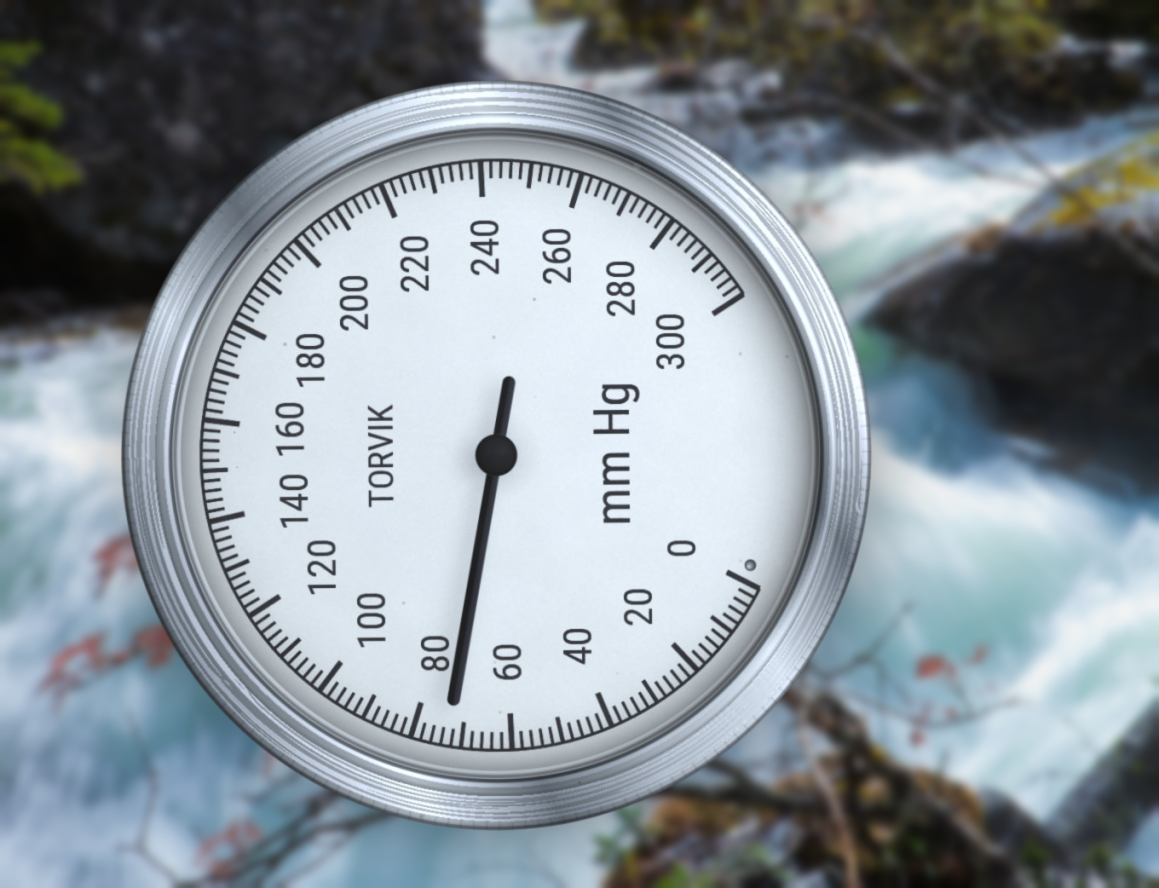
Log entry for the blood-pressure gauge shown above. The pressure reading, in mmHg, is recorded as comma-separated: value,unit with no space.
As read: 73,mmHg
